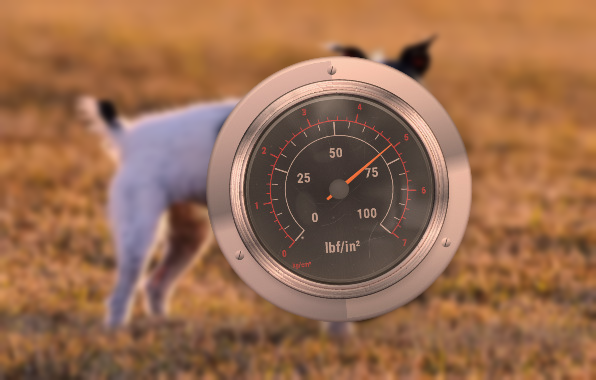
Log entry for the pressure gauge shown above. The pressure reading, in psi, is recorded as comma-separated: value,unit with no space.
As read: 70,psi
